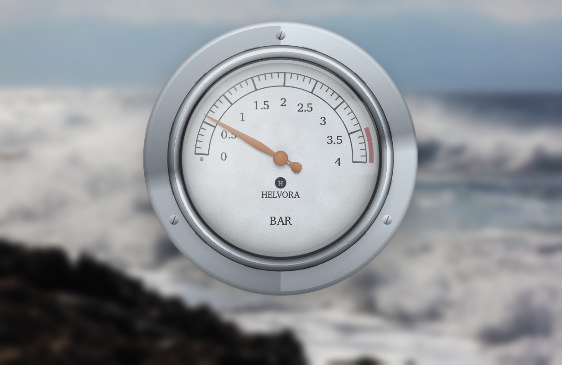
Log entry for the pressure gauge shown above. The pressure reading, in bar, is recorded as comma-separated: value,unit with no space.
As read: 0.6,bar
